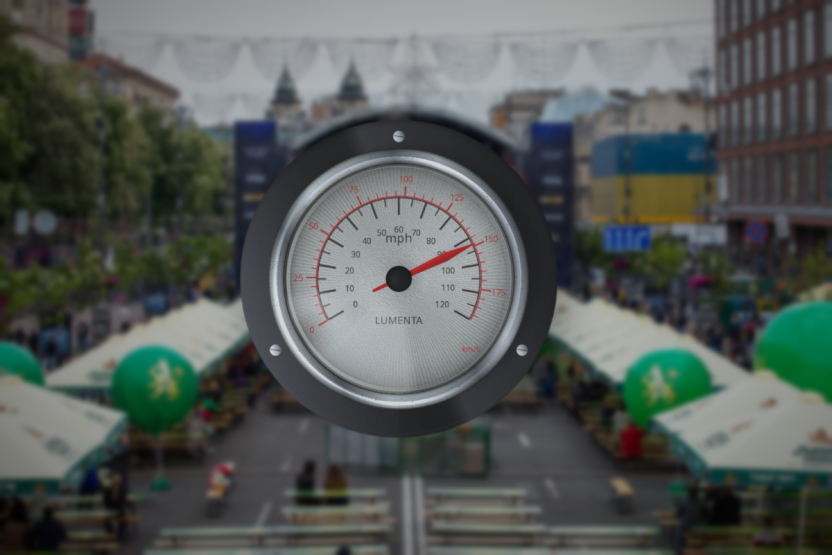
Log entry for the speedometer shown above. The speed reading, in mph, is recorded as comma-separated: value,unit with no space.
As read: 92.5,mph
